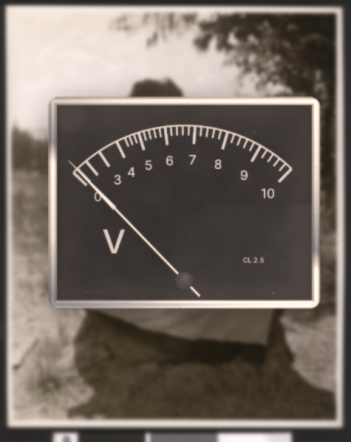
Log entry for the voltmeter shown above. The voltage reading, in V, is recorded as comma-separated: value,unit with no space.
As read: 1,V
